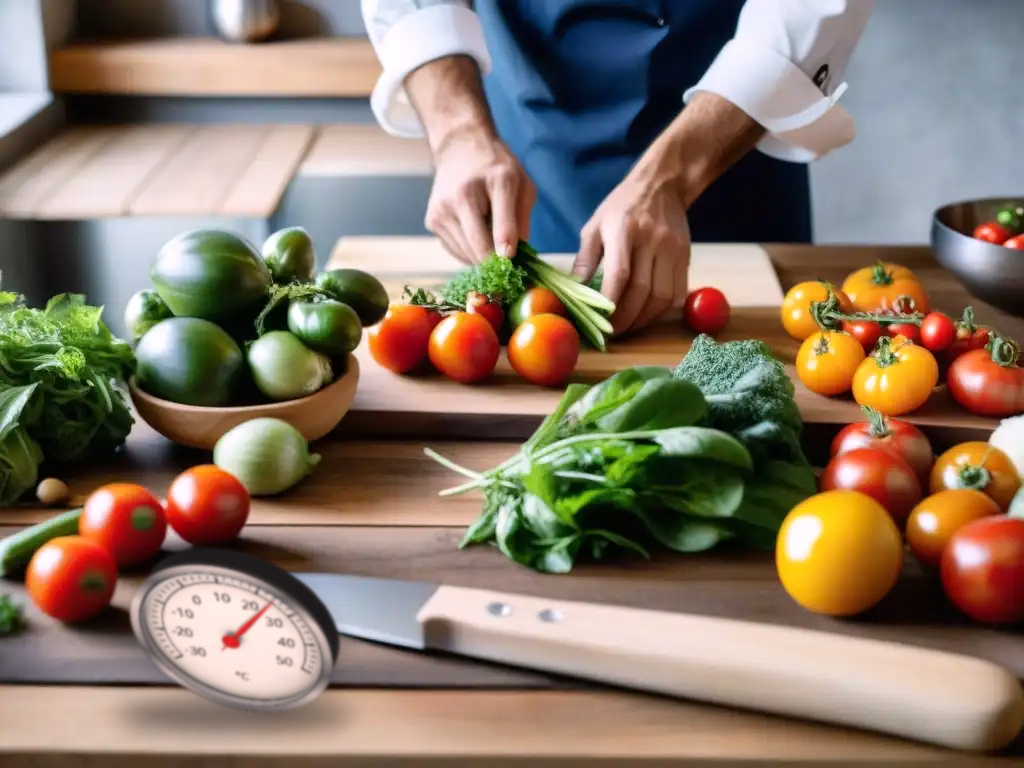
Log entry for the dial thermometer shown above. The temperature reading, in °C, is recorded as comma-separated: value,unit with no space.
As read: 24,°C
